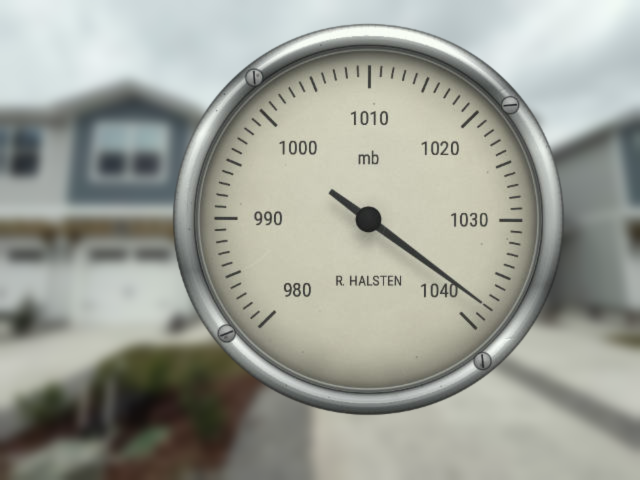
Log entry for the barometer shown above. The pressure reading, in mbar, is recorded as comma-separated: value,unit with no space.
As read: 1038,mbar
